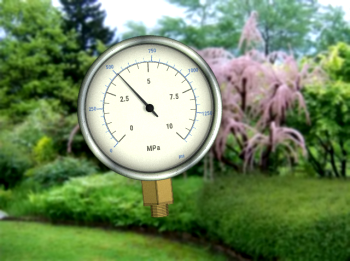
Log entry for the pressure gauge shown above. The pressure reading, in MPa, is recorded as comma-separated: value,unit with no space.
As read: 3.5,MPa
